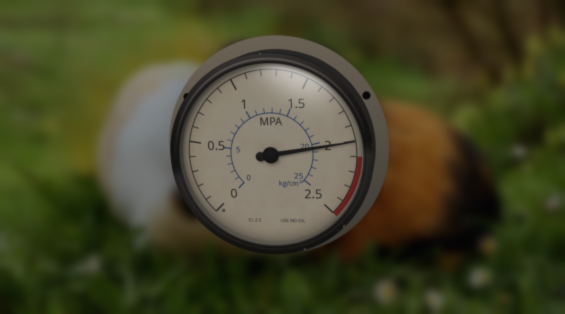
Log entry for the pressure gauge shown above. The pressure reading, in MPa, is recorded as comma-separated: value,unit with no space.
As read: 2,MPa
